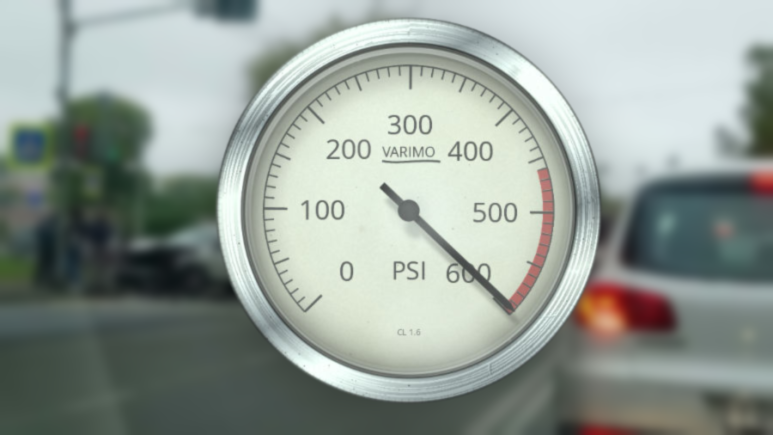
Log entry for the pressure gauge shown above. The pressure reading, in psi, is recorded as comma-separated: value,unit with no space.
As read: 595,psi
